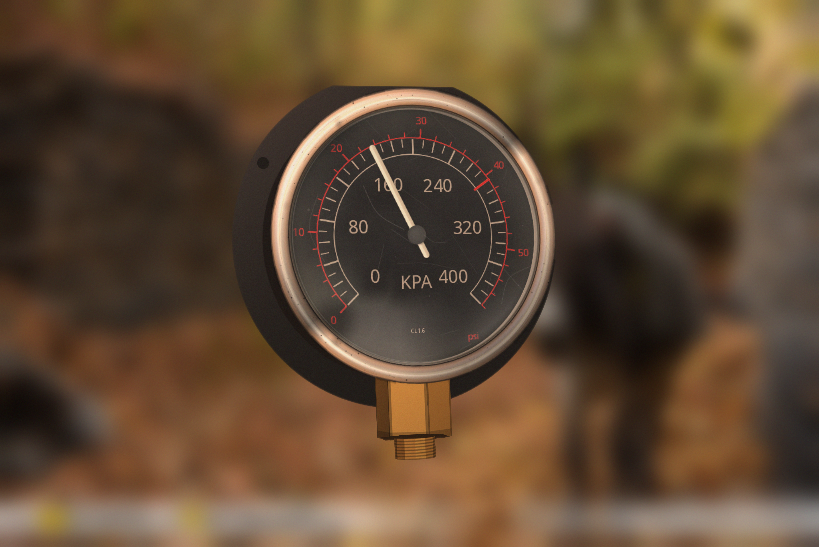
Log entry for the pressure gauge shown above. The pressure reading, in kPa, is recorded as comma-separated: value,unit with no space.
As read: 160,kPa
